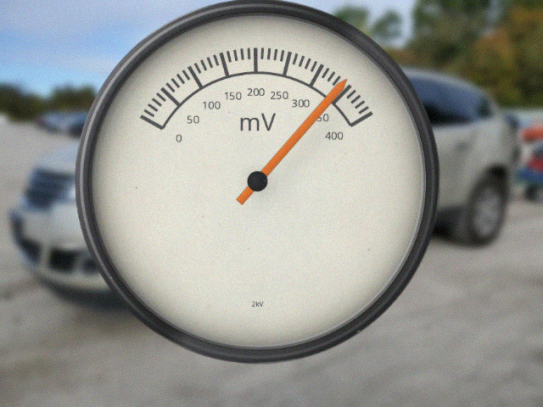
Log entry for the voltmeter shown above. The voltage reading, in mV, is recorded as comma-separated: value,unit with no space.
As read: 340,mV
